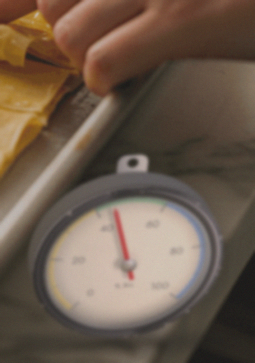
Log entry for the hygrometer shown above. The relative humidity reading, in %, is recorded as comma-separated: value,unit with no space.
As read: 45,%
